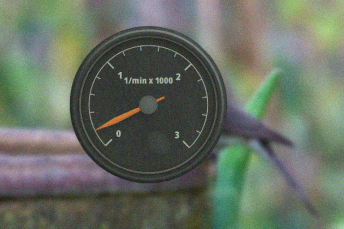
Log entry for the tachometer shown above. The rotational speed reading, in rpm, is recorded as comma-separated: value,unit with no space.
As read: 200,rpm
